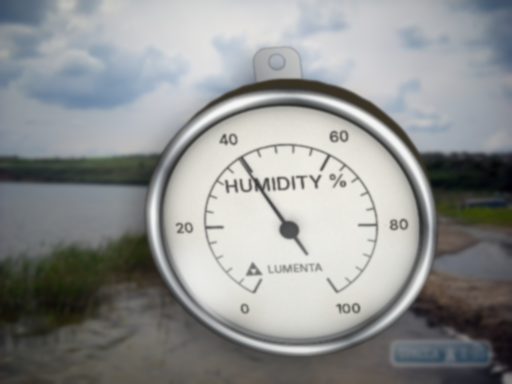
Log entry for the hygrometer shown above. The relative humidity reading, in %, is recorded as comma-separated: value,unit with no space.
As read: 40,%
